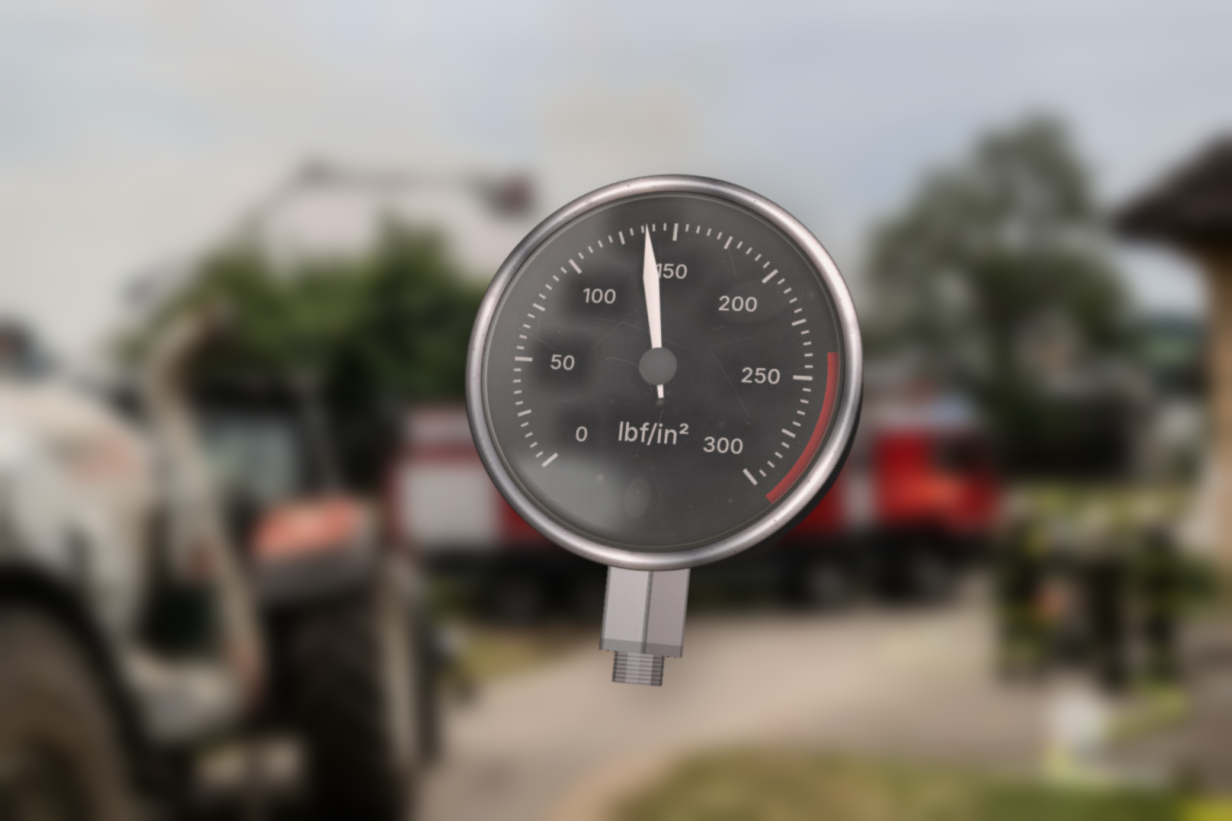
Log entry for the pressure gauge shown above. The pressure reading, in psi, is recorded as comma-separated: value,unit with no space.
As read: 137.5,psi
